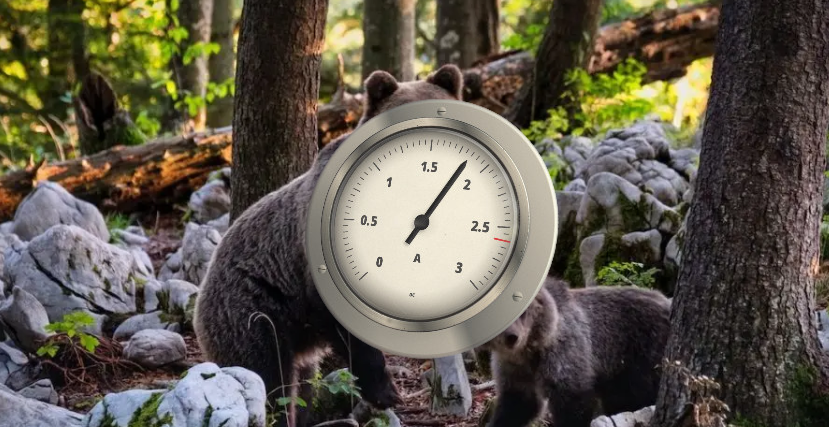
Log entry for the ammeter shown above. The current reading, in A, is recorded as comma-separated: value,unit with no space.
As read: 1.85,A
